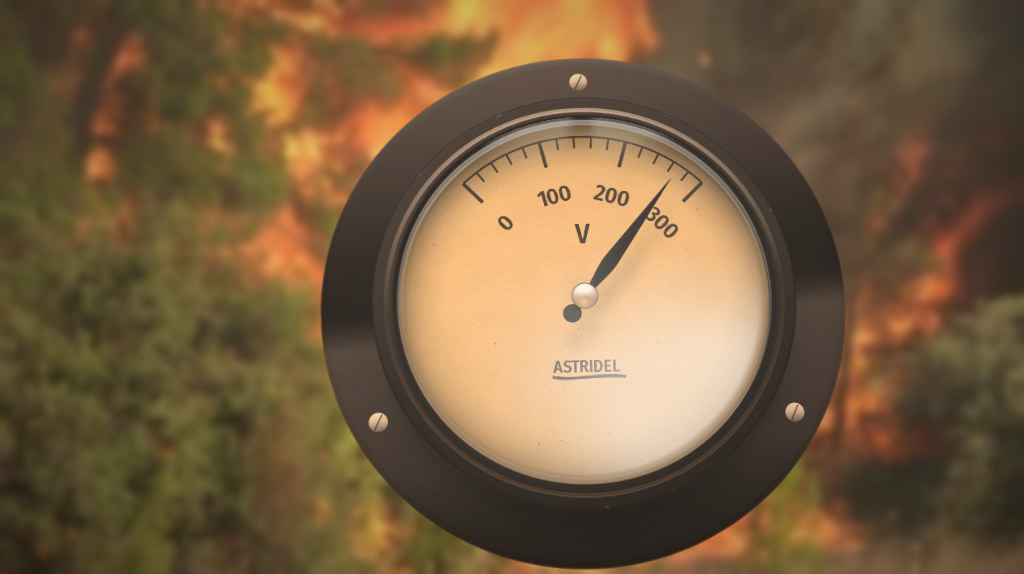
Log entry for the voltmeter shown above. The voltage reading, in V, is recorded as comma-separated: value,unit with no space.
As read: 270,V
